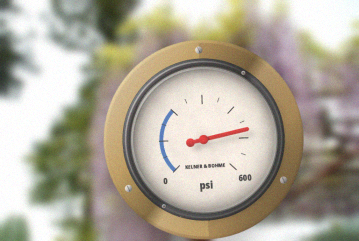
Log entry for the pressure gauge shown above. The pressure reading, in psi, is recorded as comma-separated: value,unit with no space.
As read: 475,psi
